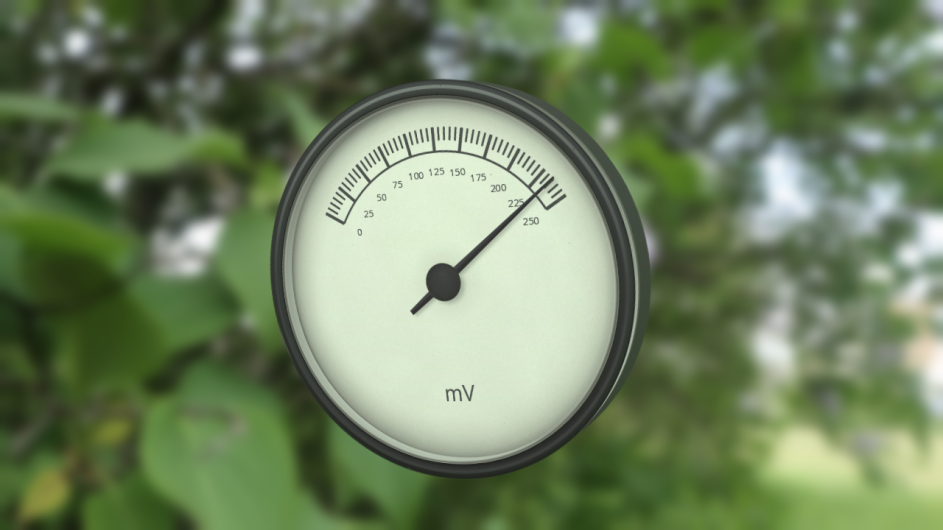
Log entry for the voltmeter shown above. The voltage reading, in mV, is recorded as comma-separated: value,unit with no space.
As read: 235,mV
